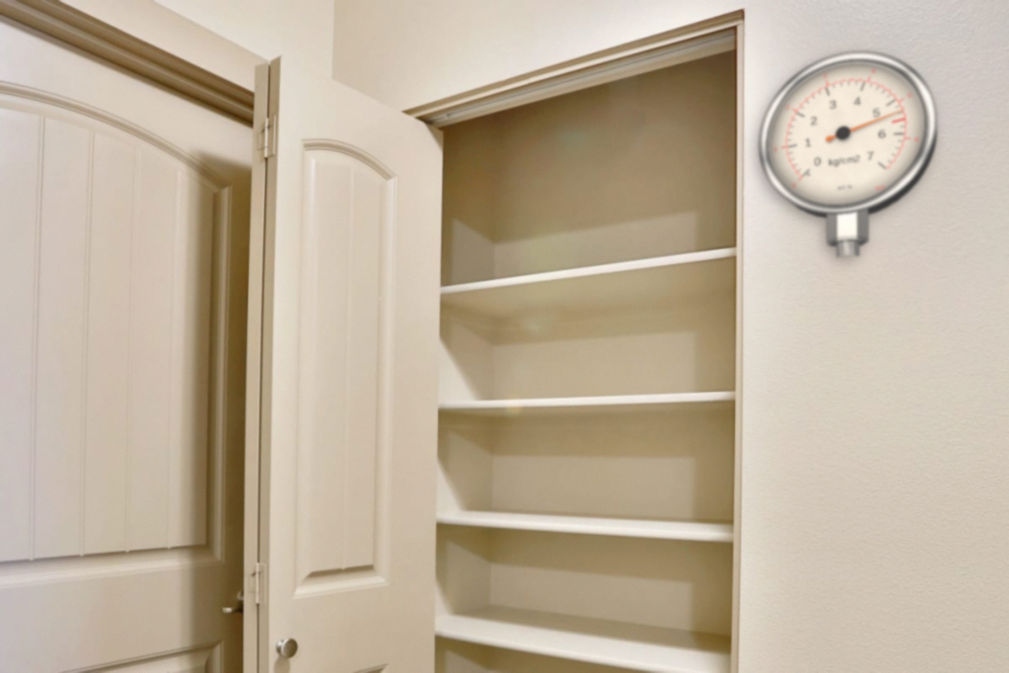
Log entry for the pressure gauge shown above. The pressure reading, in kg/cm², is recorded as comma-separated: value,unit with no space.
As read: 5.4,kg/cm²
